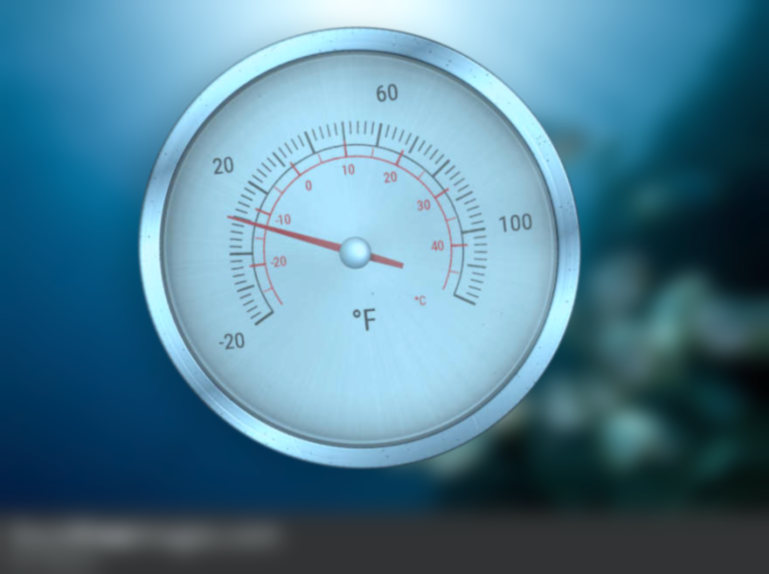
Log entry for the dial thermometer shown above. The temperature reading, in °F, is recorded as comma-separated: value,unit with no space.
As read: 10,°F
